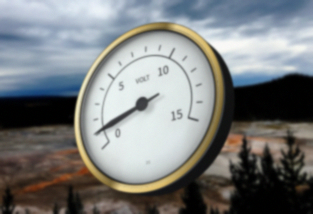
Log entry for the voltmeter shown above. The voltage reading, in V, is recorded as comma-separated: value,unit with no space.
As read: 1,V
